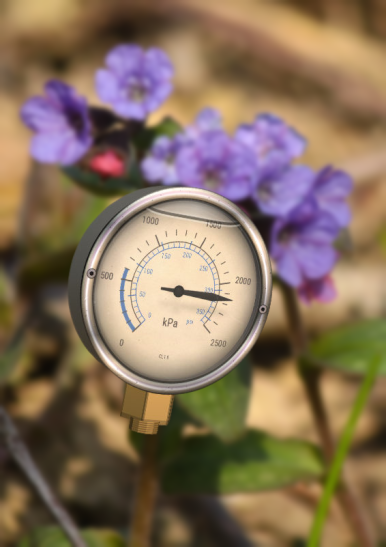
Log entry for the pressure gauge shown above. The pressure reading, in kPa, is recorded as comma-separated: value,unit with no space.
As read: 2150,kPa
